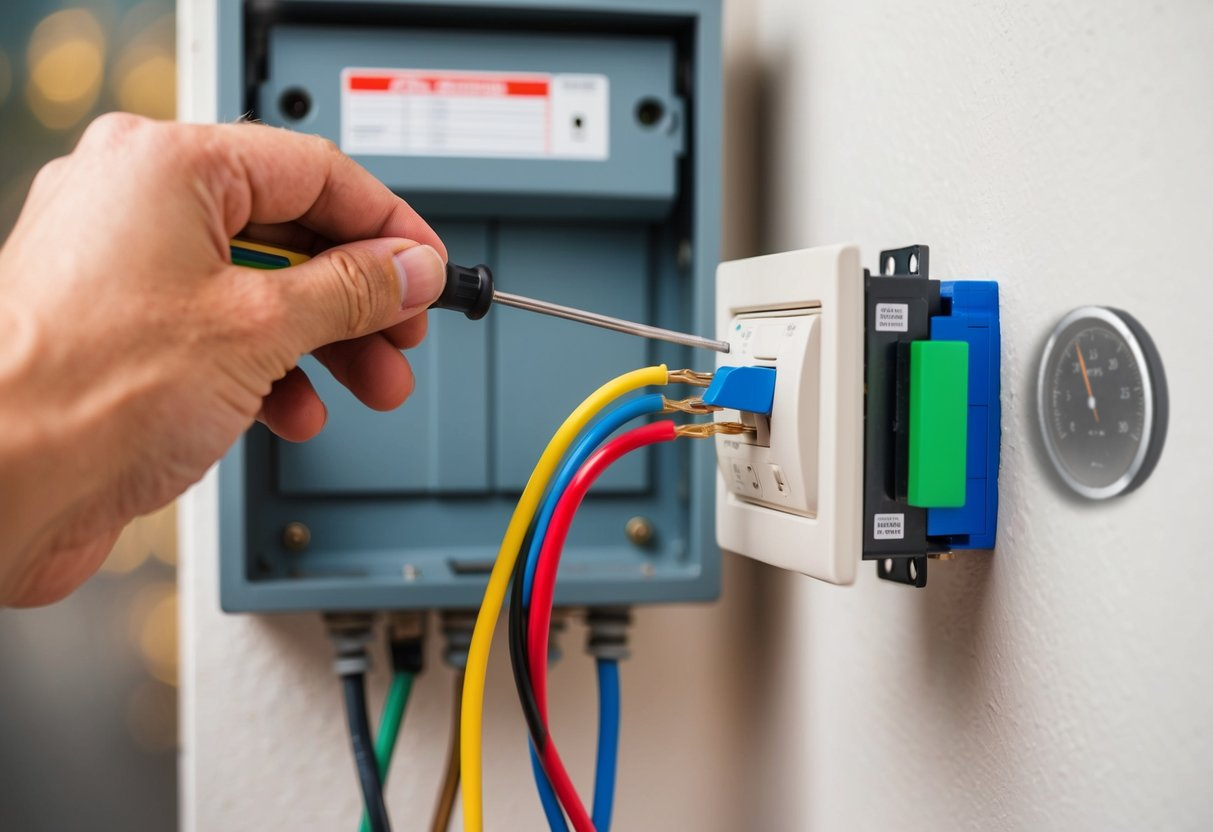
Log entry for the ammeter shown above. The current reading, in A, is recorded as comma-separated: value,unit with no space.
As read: 12.5,A
